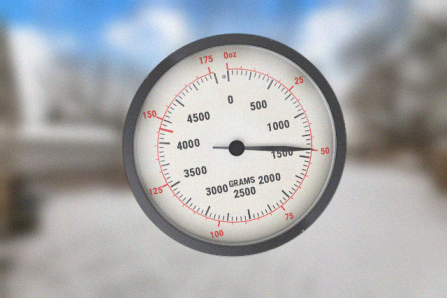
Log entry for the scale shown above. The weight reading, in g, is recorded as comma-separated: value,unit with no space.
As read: 1400,g
